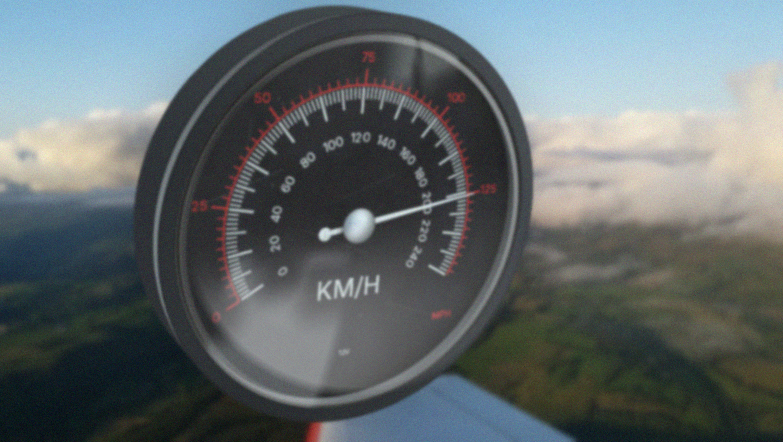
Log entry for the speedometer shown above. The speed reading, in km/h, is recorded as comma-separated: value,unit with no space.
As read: 200,km/h
